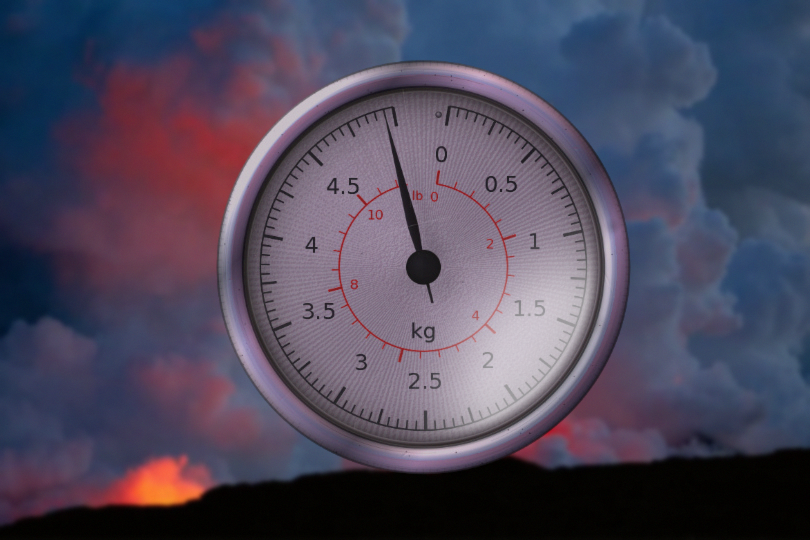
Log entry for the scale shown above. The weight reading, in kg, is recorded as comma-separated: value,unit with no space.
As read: 4.95,kg
